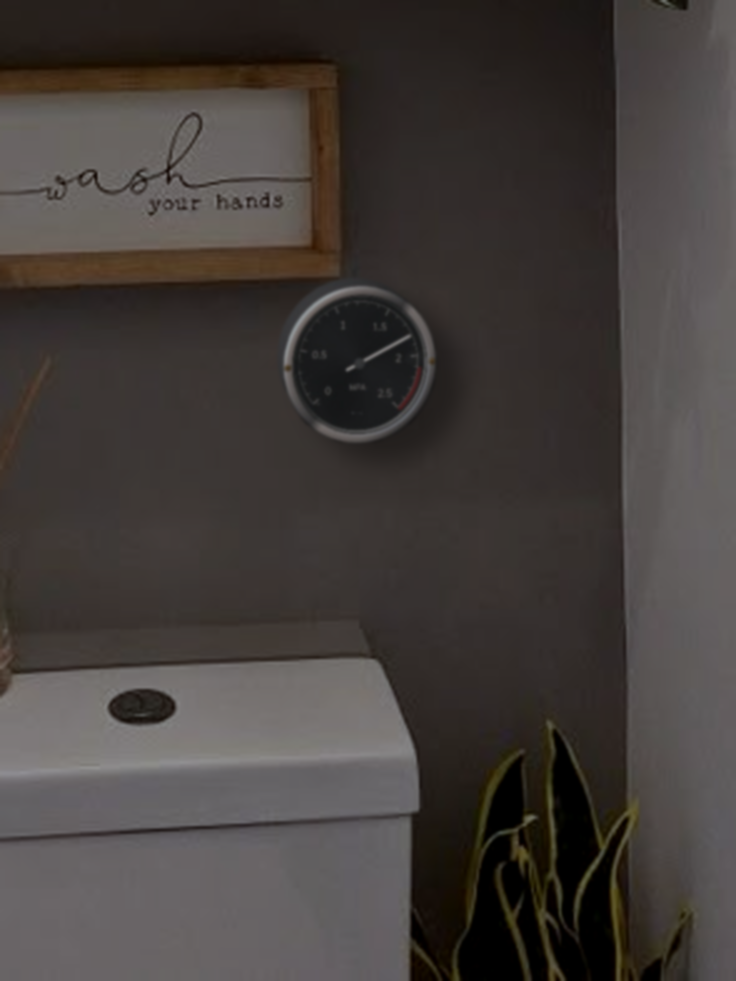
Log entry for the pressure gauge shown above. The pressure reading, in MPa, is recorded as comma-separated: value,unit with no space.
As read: 1.8,MPa
